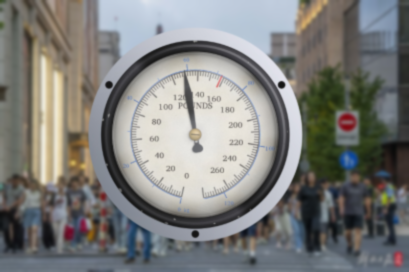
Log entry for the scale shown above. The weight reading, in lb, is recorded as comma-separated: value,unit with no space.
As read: 130,lb
